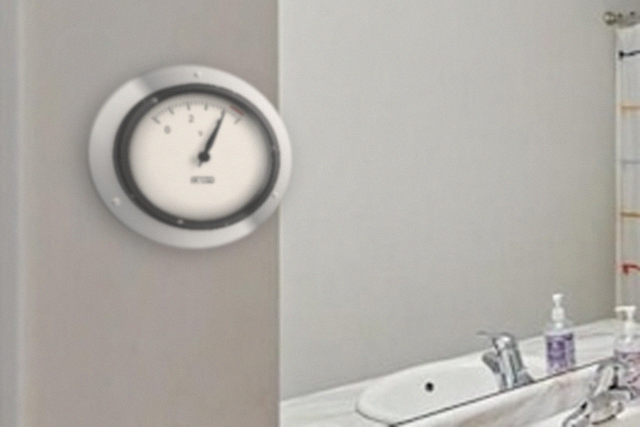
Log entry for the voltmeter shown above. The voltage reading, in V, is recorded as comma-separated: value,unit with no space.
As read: 4,V
